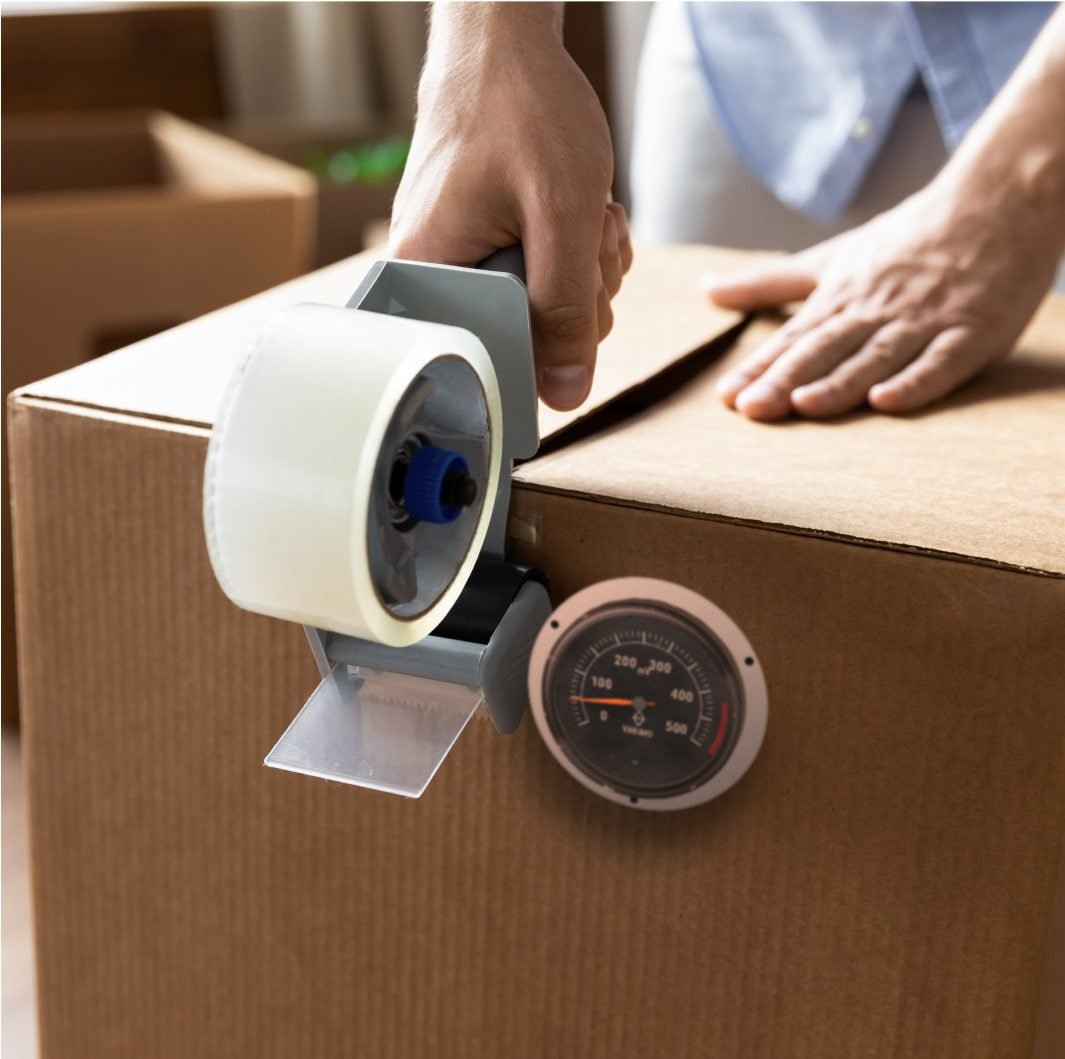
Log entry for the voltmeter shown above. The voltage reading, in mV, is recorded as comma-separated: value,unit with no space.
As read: 50,mV
